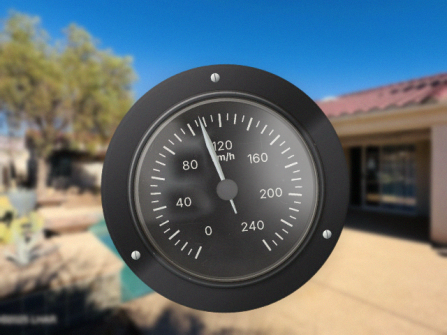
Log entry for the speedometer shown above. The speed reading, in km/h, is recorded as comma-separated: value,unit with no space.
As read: 107.5,km/h
